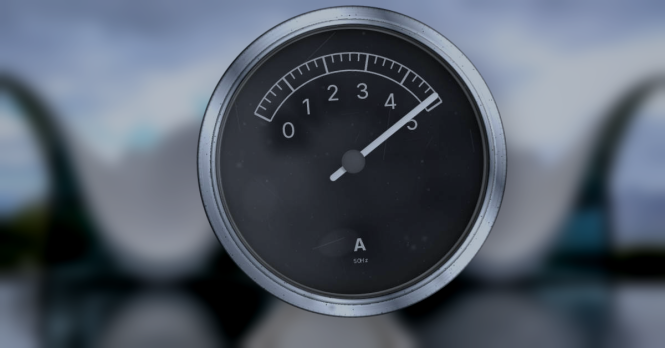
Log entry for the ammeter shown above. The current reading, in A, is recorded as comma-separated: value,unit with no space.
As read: 4.8,A
